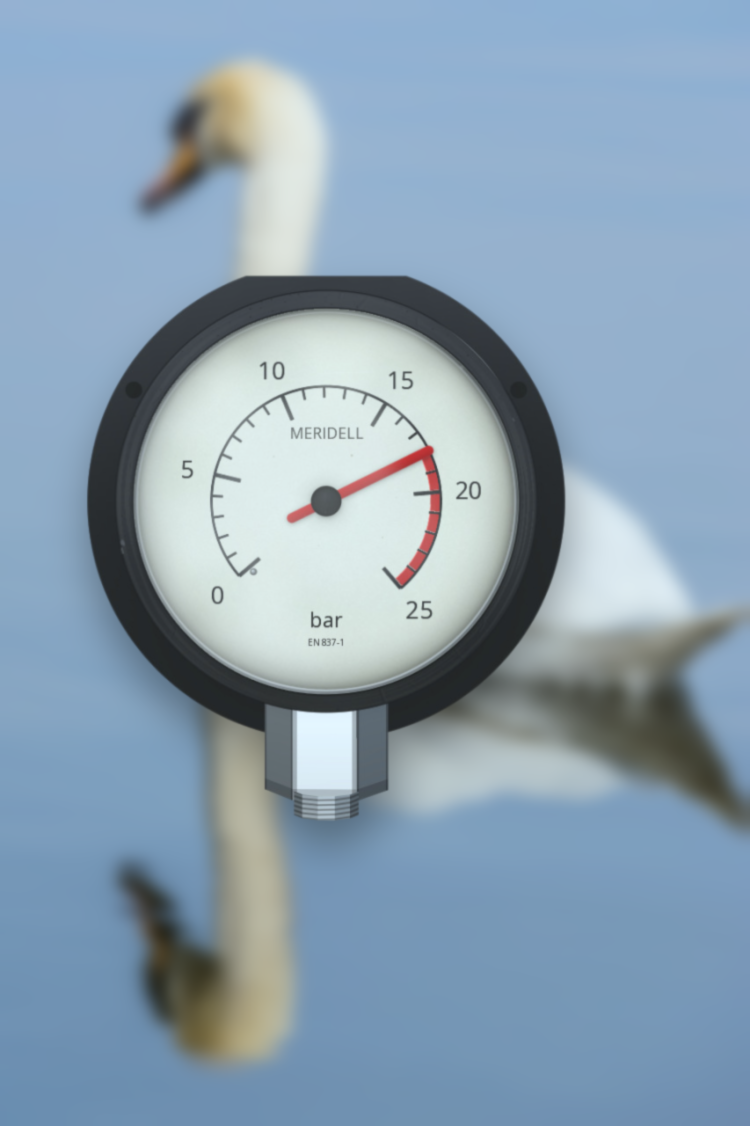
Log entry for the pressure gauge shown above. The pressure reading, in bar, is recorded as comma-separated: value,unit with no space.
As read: 18,bar
